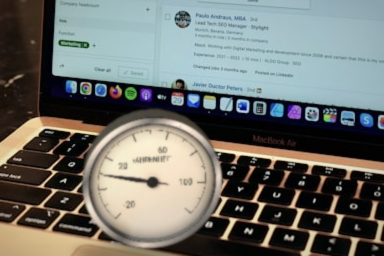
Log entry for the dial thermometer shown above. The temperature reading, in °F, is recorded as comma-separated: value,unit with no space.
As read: 10,°F
